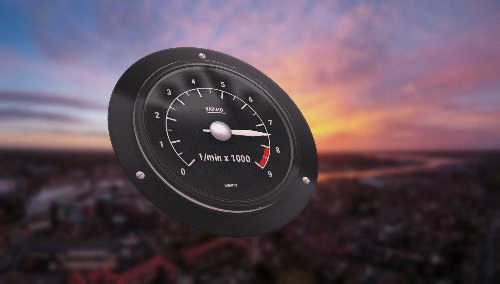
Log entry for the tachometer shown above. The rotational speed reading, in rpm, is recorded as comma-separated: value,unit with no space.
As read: 7500,rpm
